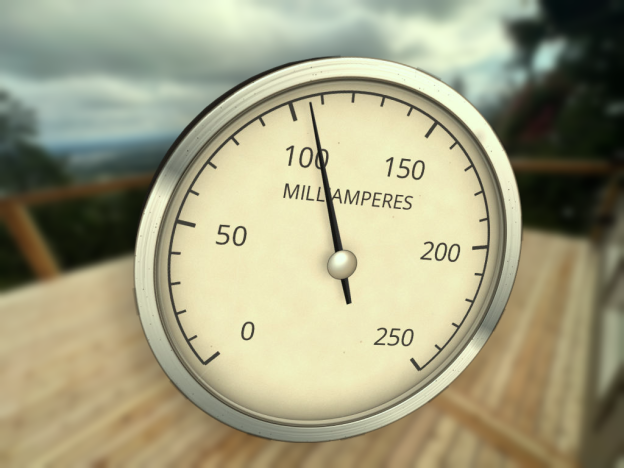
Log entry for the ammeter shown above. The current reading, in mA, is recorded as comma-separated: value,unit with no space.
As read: 105,mA
